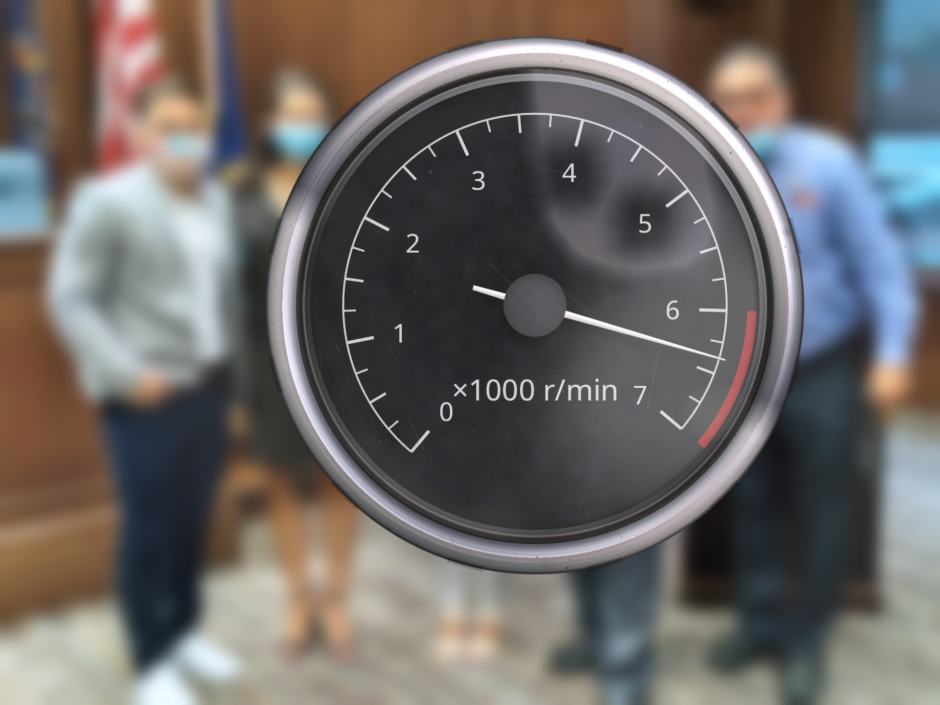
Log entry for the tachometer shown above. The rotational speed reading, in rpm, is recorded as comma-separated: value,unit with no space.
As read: 6375,rpm
